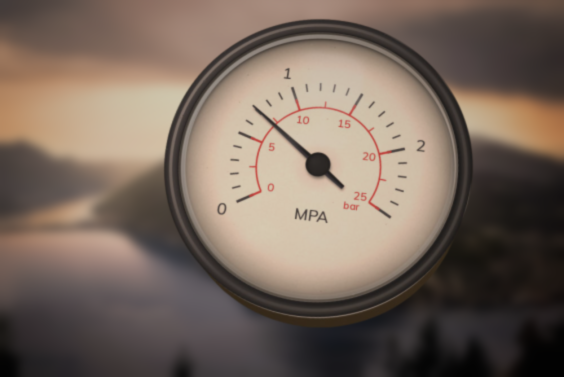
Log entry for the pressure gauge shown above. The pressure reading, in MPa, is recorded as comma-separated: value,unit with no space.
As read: 0.7,MPa
